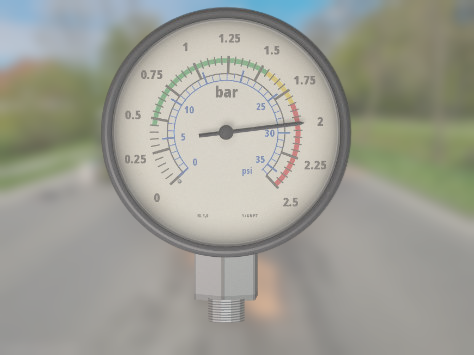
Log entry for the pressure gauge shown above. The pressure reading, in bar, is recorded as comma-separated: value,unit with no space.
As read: 2,bar
